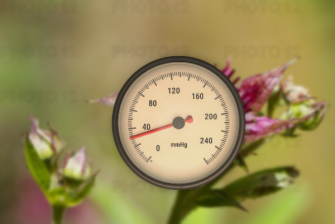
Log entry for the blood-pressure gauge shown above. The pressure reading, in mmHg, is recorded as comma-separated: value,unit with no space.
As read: 30,mmHg
